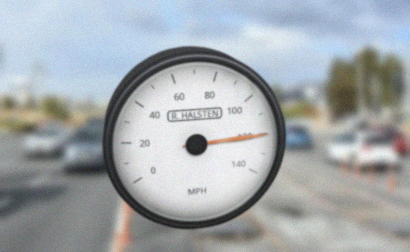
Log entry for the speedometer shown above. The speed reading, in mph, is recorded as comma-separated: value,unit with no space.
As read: 120,mph
